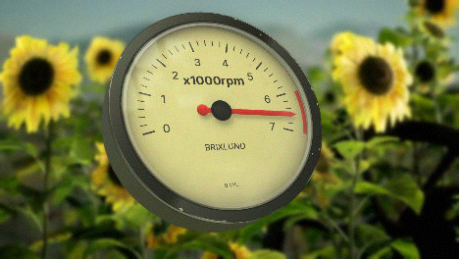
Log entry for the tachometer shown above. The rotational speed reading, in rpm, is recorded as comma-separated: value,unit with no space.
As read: 6600,rpm
